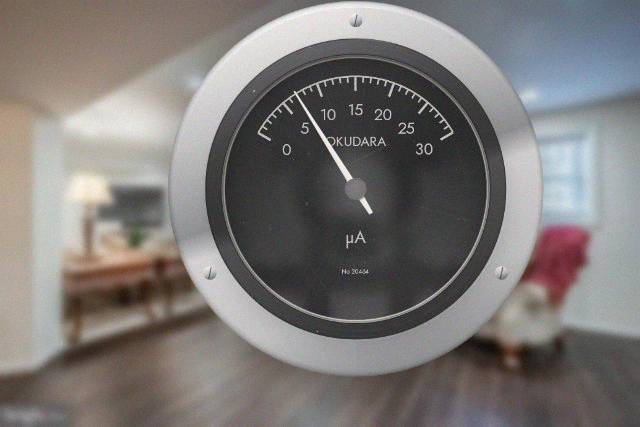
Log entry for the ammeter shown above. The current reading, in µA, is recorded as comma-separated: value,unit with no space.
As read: 7,µA
